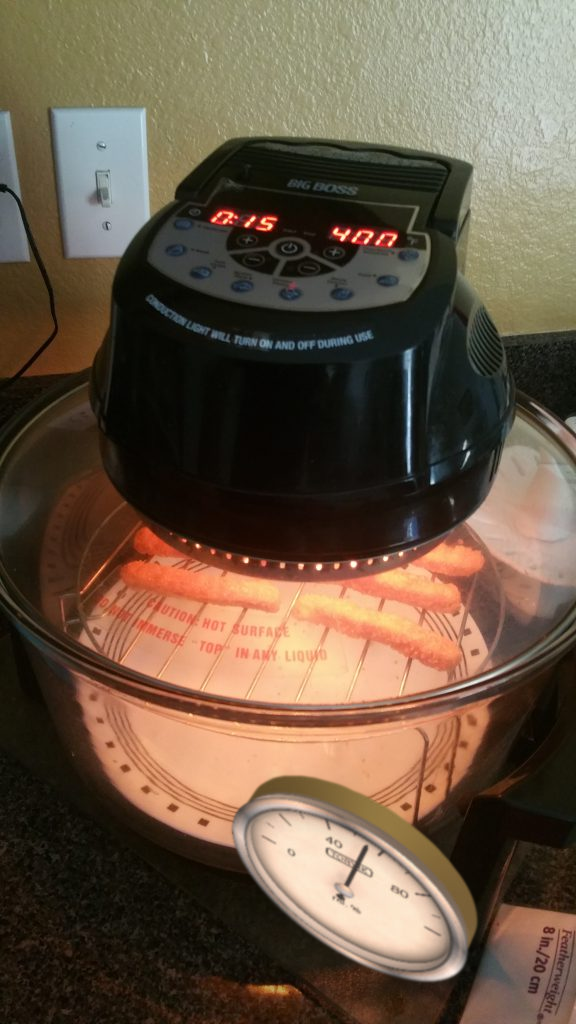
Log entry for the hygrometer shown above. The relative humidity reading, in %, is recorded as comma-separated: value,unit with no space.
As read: 55,%
